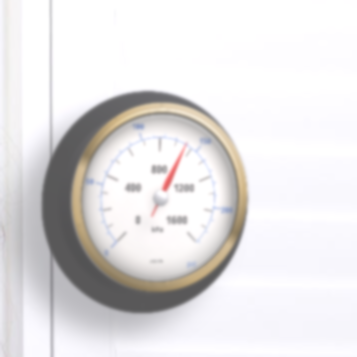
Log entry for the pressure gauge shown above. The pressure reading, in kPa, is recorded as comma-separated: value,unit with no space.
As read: 950,kPa
